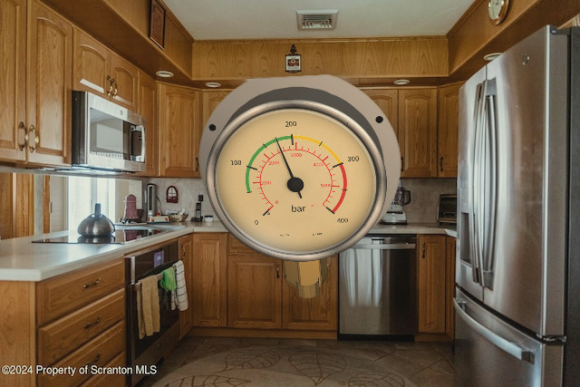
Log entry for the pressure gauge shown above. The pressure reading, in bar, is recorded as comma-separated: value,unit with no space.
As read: 175,bar
